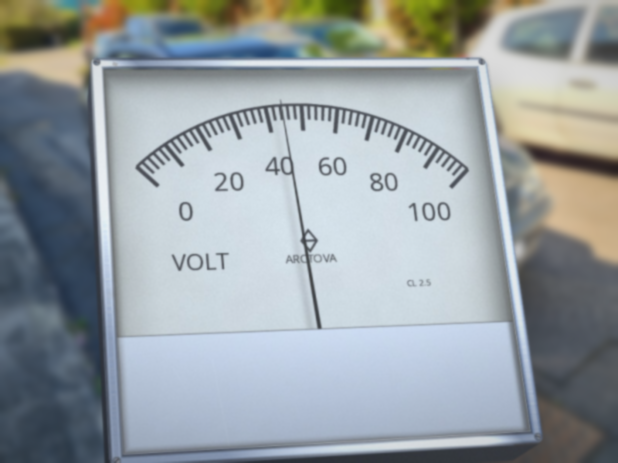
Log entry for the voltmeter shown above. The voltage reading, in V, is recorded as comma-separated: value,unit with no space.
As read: 44,V
